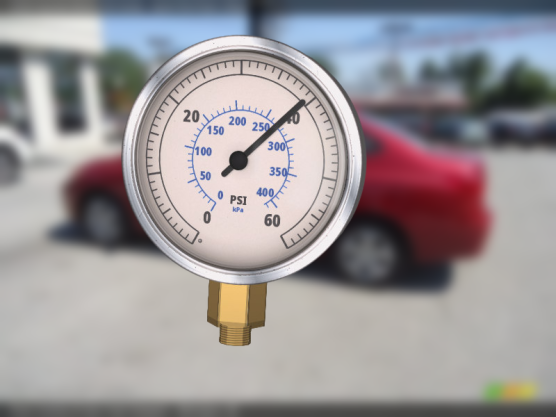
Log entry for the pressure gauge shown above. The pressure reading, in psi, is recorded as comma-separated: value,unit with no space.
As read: 39.5,psi
